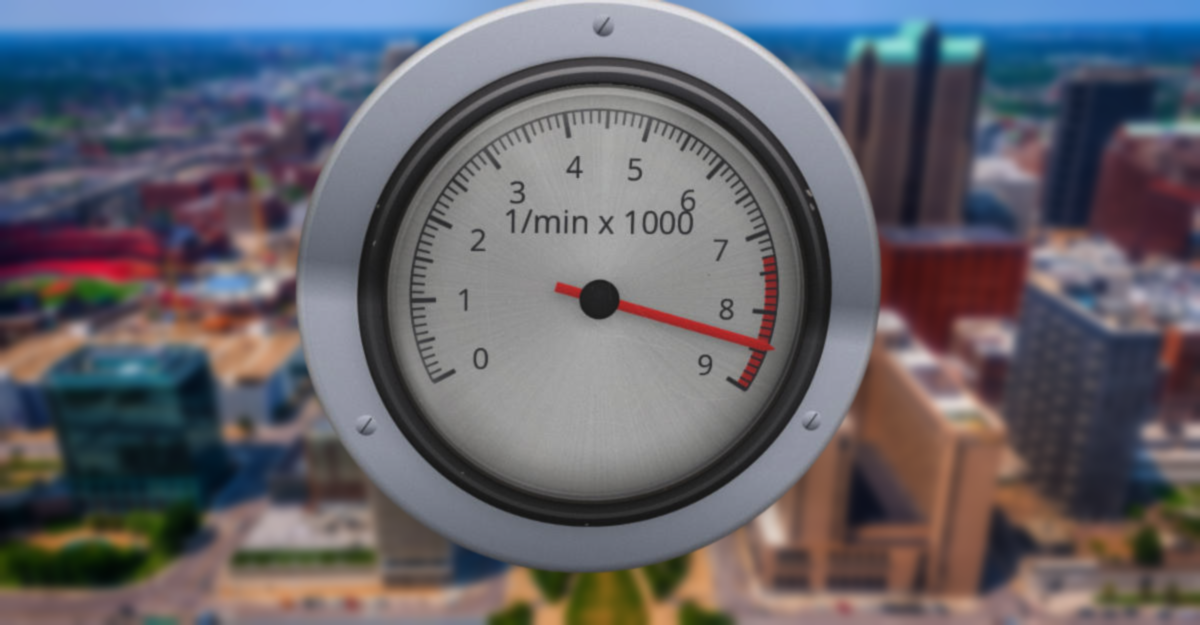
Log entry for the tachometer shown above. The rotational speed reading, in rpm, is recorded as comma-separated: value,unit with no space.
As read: 8400,rpm
